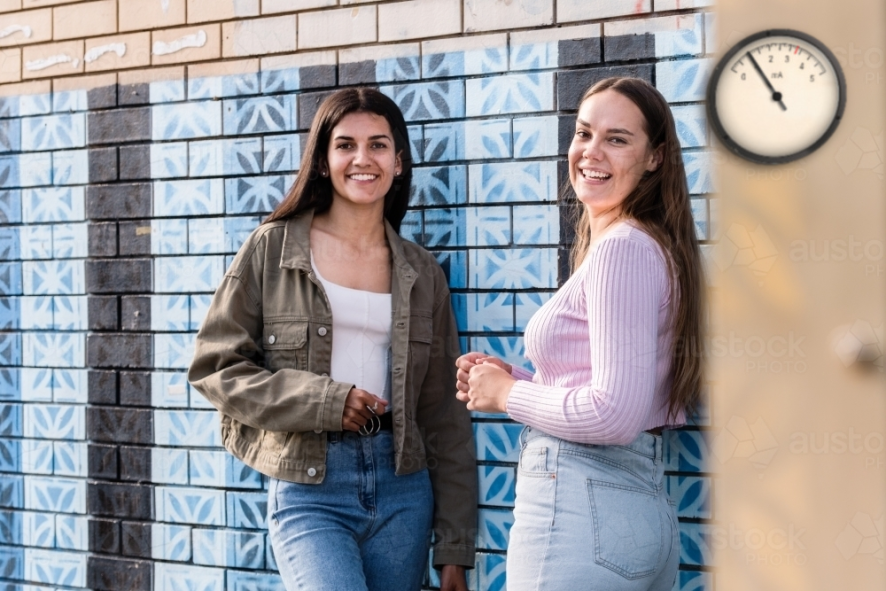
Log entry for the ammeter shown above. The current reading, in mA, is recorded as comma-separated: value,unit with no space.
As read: 1,mA
